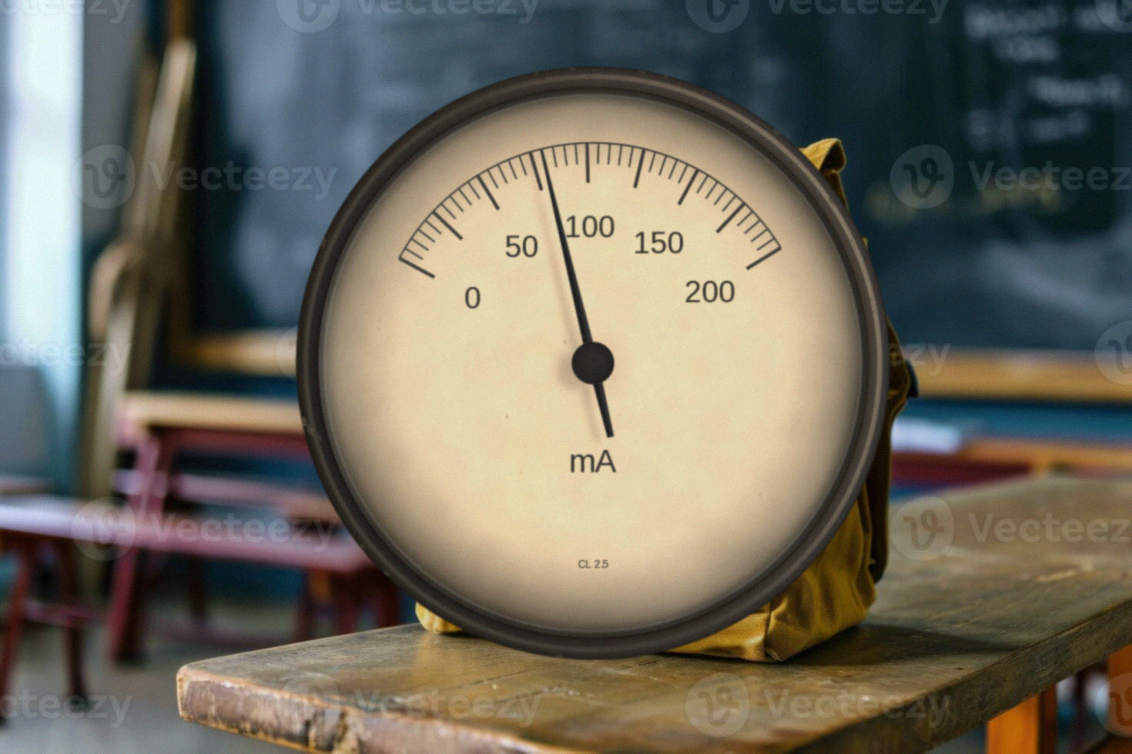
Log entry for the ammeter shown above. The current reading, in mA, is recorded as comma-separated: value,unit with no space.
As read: 80,mA
